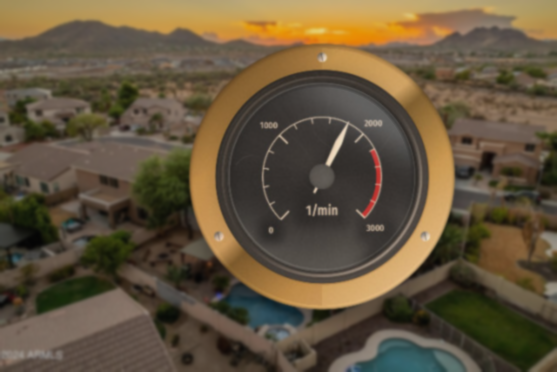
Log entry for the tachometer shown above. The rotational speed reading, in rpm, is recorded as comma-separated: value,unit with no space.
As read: 1800,rpm
